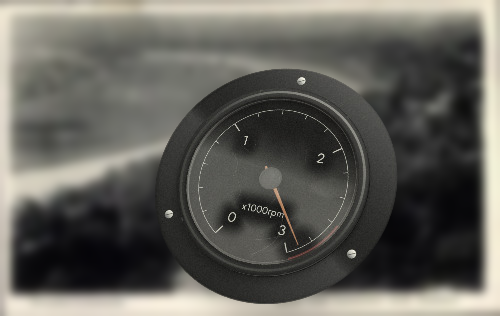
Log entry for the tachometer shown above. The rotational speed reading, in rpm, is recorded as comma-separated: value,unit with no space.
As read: 2900,rpm
